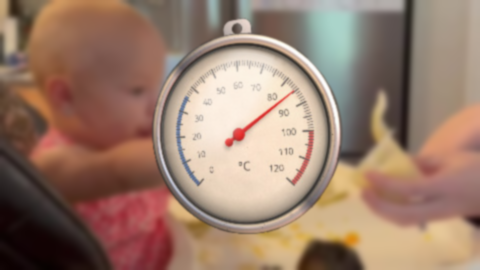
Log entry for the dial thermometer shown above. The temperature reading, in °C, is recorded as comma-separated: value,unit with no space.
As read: 85,°C
